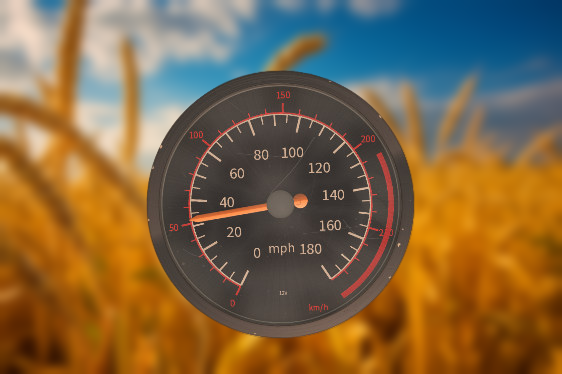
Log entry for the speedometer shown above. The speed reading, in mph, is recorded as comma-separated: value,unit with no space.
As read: 32.5,mph
